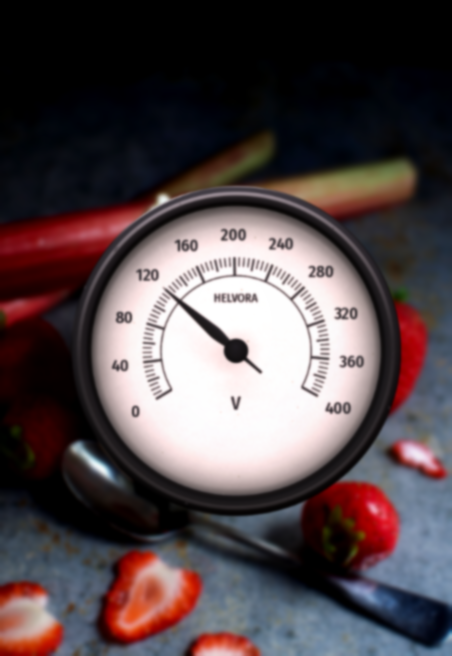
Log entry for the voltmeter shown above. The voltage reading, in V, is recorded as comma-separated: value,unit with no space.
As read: 120,V
